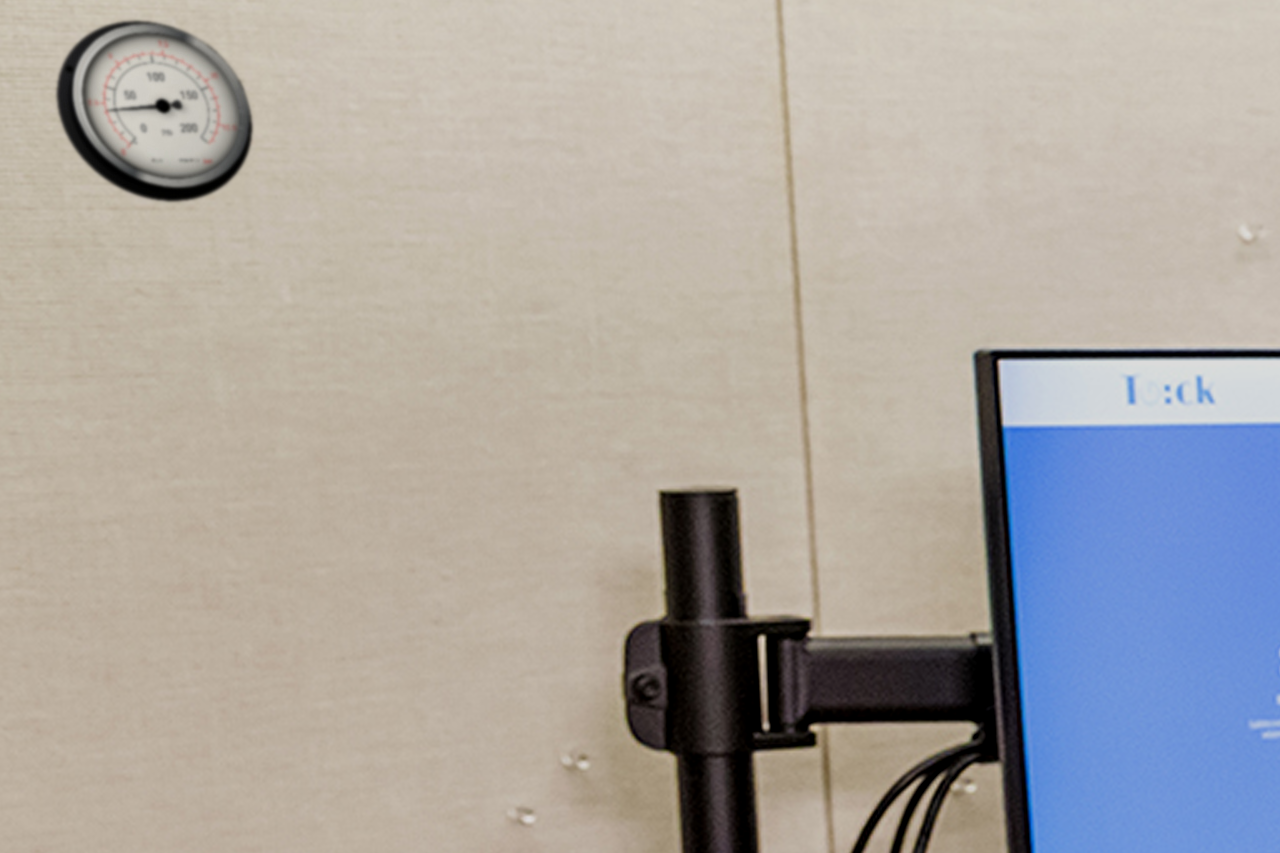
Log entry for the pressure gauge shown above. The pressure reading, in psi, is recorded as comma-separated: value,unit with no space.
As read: 30,psi
